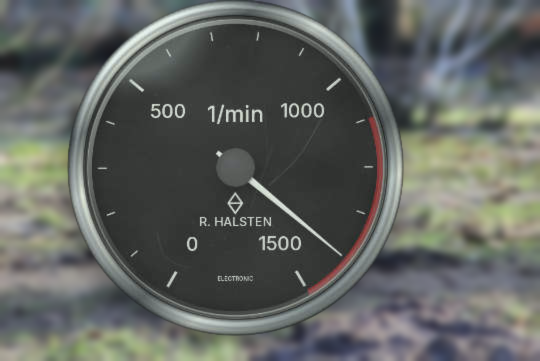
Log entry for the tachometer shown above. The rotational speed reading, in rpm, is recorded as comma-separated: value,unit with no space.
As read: 1400,rpm
